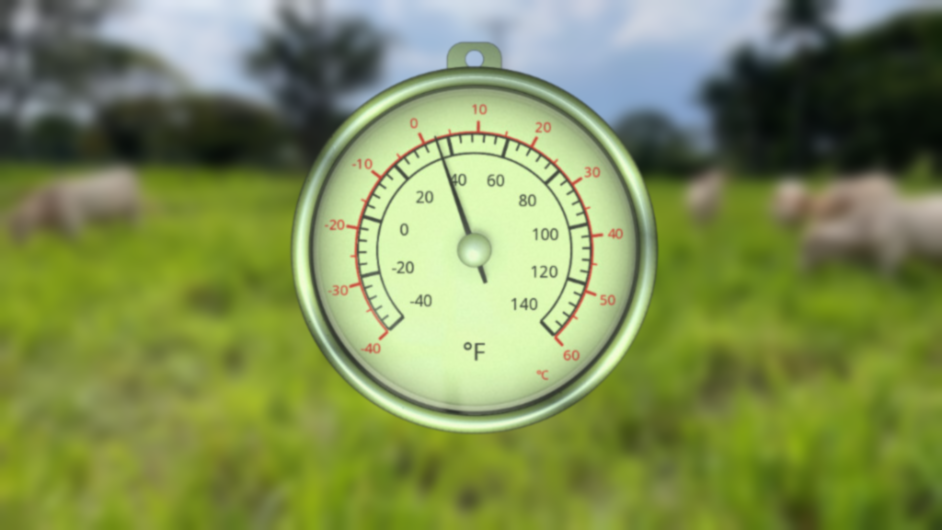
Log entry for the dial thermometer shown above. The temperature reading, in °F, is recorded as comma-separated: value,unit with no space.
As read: 36,°F
